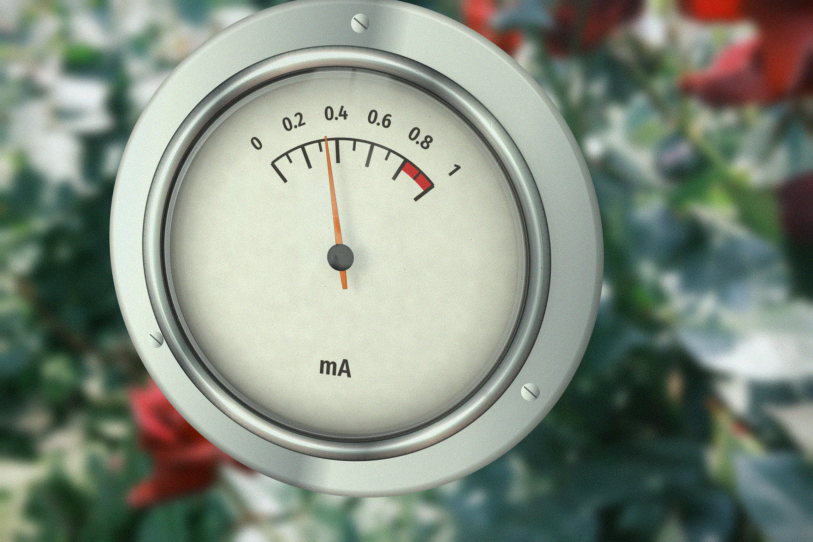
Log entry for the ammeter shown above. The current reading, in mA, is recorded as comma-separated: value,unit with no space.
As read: 0.35,mA
